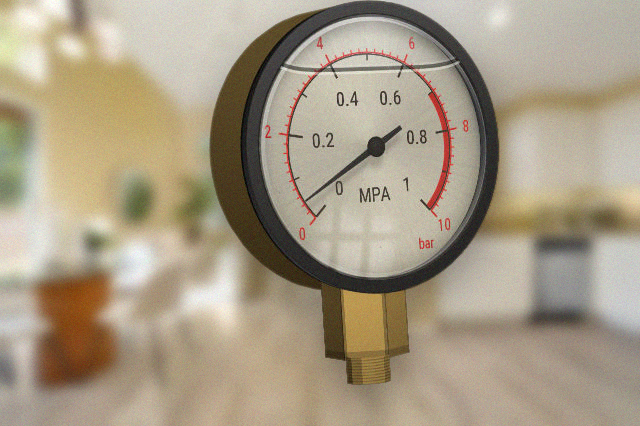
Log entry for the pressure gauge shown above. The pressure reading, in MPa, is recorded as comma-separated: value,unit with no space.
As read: 0.05,MPa
